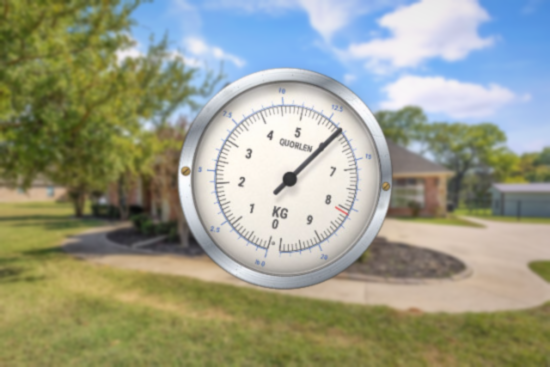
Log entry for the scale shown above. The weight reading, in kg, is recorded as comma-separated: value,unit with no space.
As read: 6,kg
